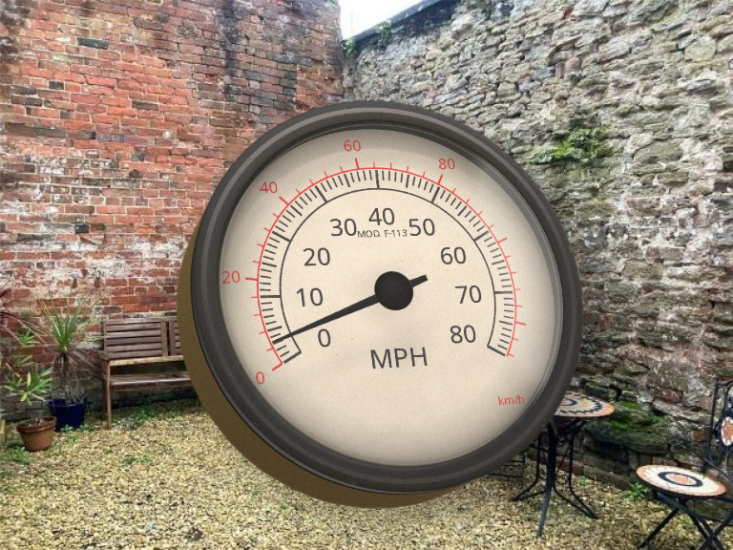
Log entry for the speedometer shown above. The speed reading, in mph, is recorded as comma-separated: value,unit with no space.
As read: 3,mph
